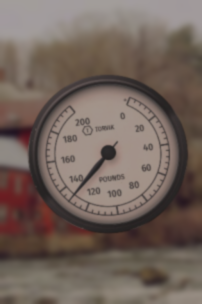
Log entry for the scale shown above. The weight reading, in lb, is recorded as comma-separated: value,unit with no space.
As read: 132,lb
